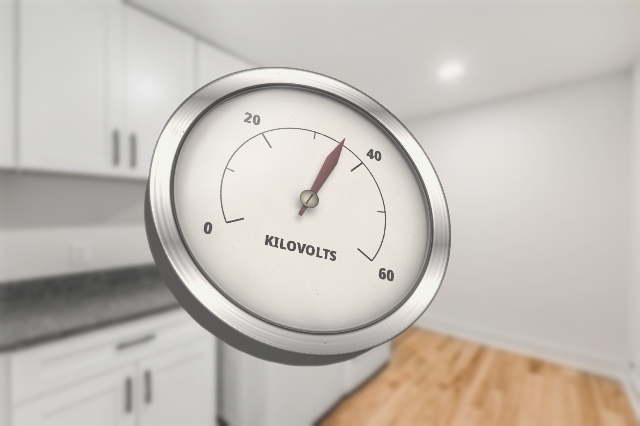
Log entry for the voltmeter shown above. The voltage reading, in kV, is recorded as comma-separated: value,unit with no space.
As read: 35,kV
